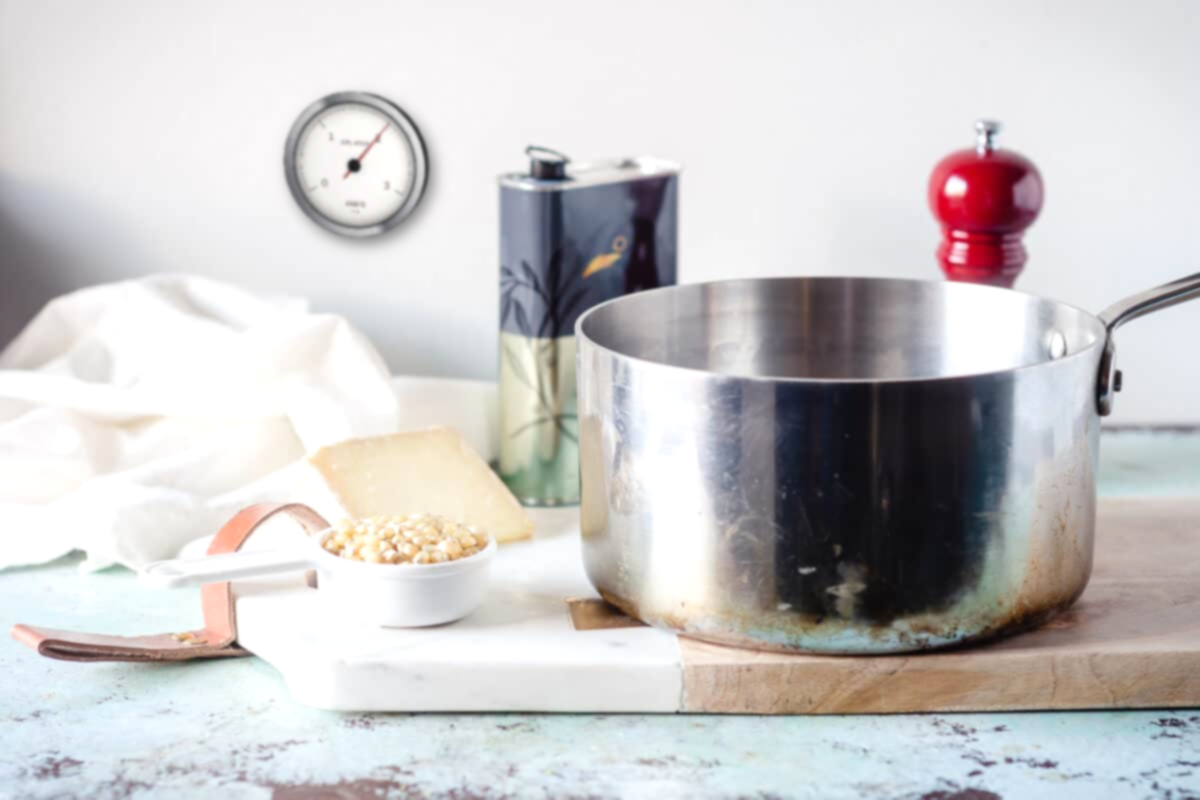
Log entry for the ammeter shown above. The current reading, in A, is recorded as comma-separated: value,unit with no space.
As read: 2,A
